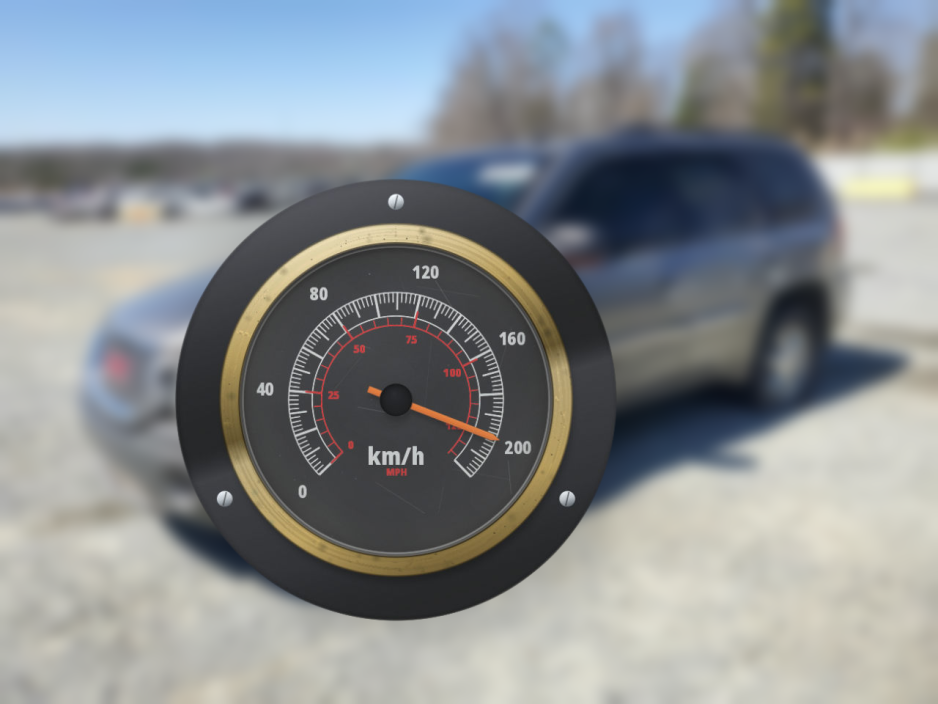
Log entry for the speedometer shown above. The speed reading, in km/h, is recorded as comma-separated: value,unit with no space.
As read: 200,km/h
